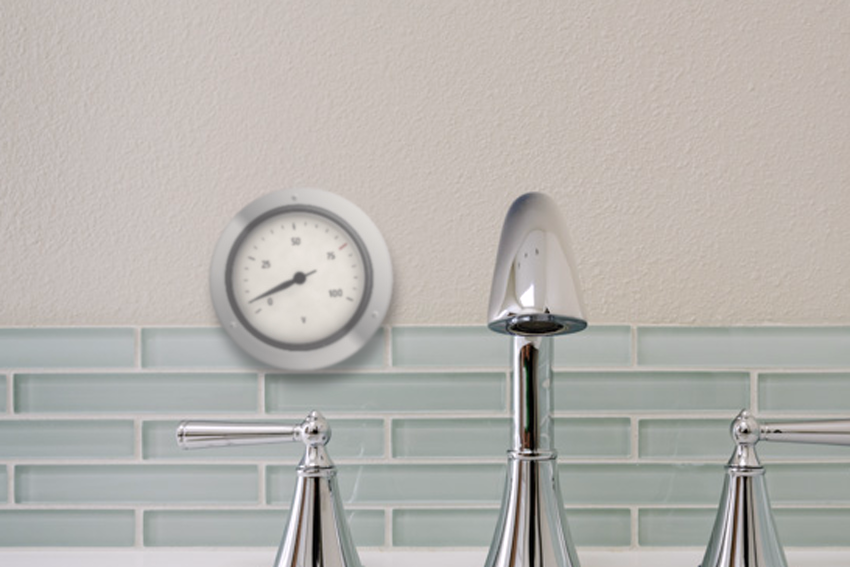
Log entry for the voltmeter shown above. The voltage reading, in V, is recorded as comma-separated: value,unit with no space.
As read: 5,V
